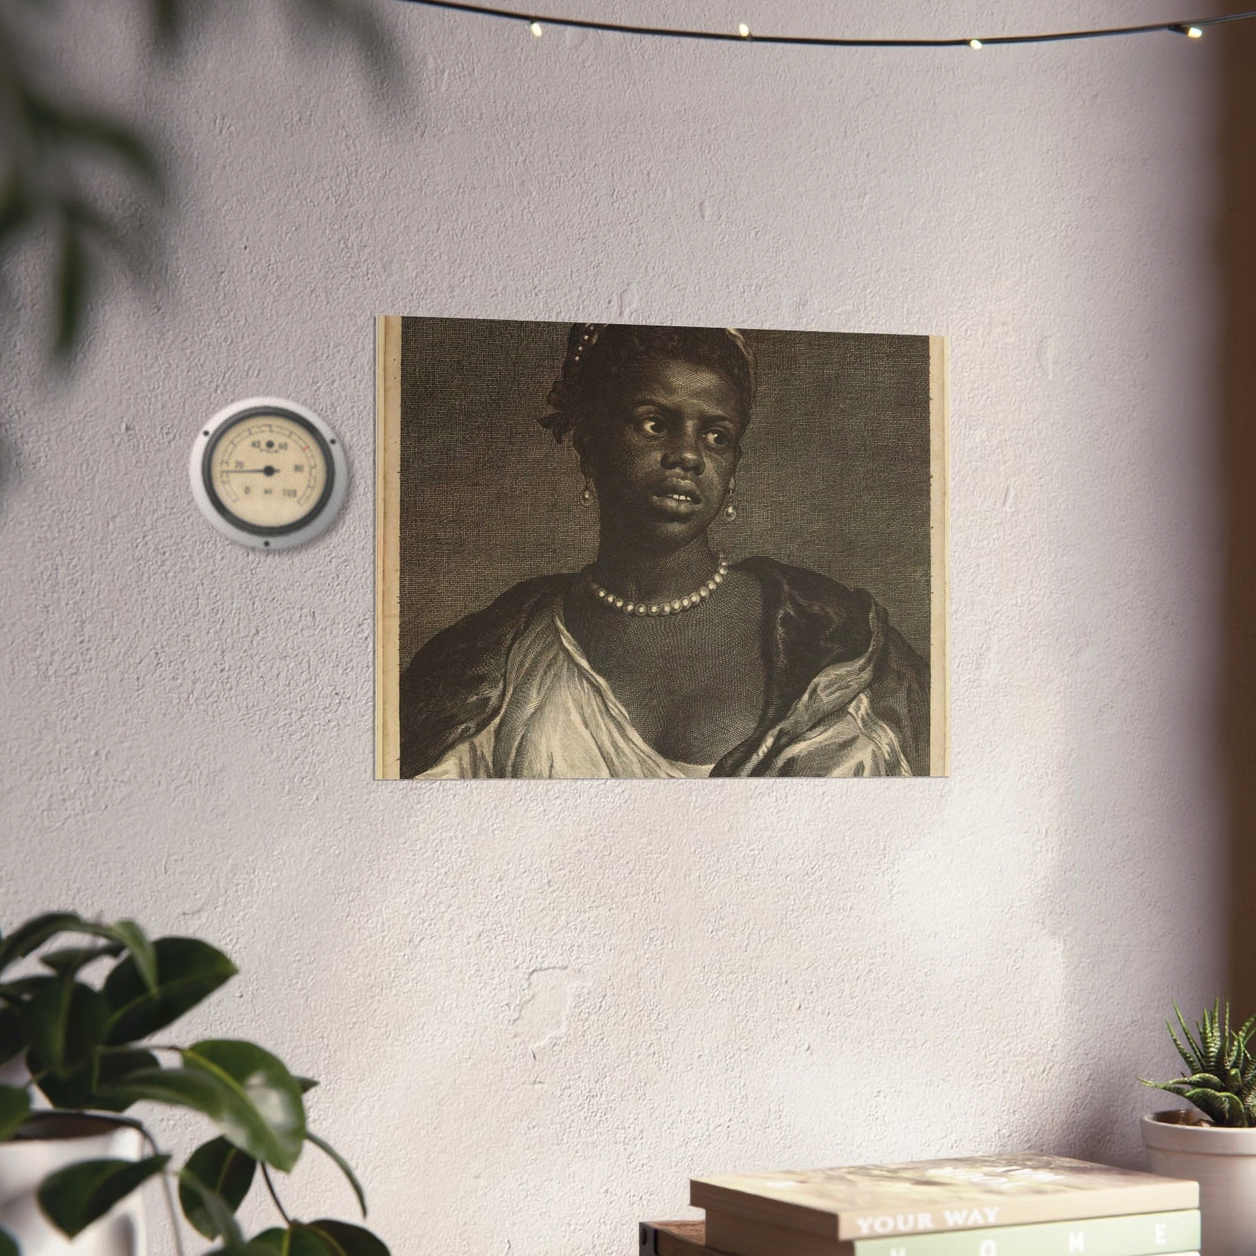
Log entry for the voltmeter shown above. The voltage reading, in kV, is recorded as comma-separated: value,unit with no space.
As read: 15,kV
